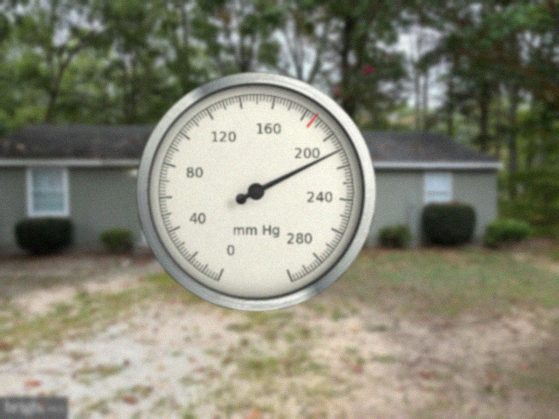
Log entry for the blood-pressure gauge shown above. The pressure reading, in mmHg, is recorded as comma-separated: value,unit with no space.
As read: 210,mmHg
